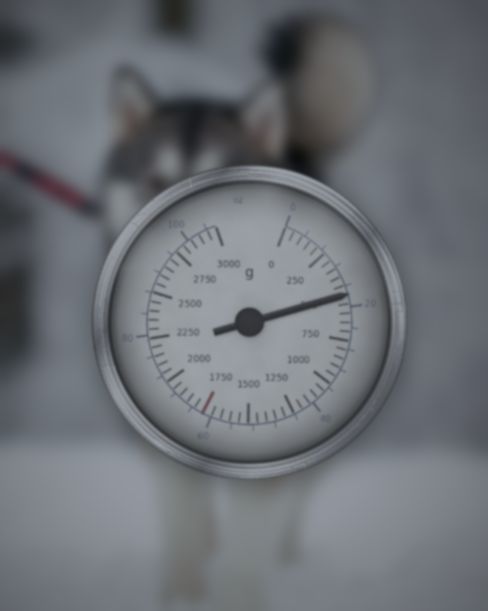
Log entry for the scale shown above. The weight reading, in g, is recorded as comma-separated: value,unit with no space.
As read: 500,g
